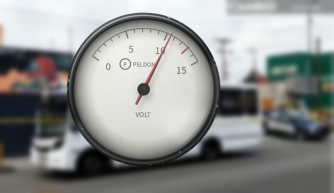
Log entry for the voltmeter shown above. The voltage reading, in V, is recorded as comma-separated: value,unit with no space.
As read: 10.5,V
